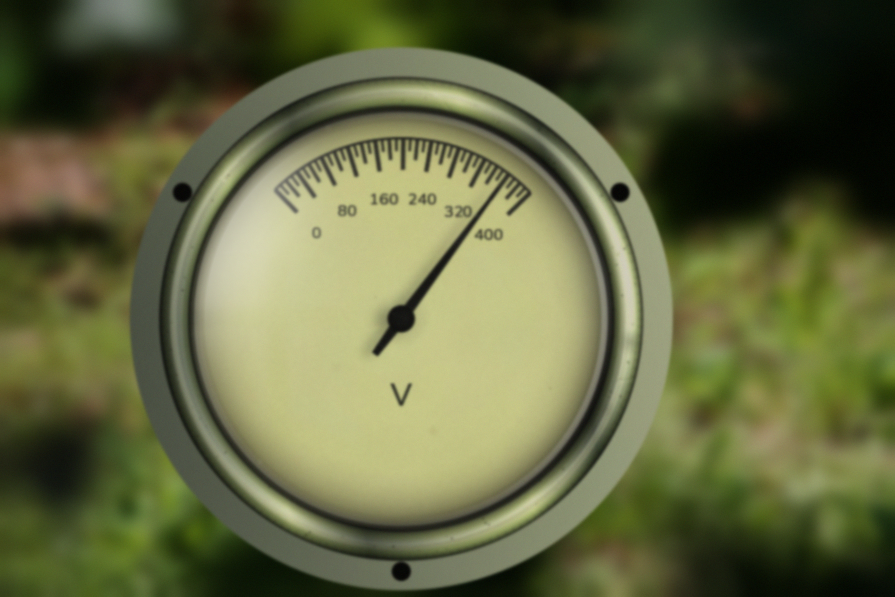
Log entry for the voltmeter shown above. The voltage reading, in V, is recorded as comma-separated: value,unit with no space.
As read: 360,V
